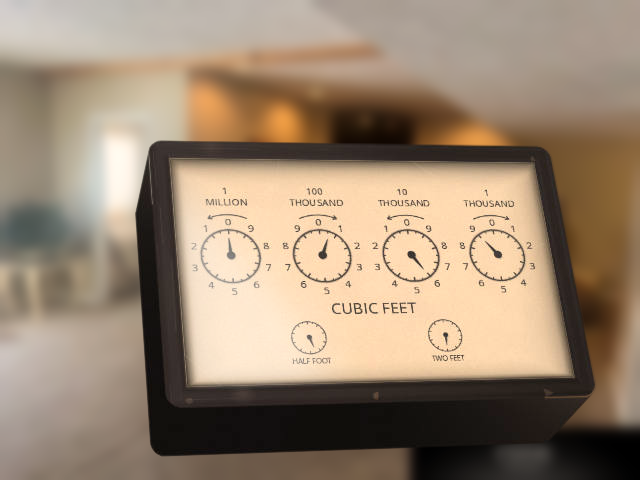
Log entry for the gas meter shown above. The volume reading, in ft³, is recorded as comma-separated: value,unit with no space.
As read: 5900,ft³
